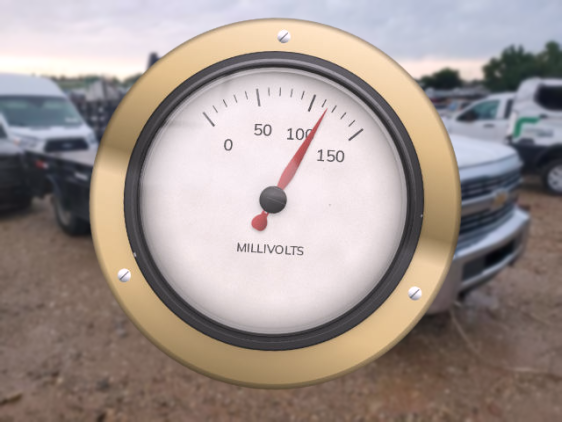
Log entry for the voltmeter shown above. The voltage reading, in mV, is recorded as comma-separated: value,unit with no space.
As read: 115,mV
